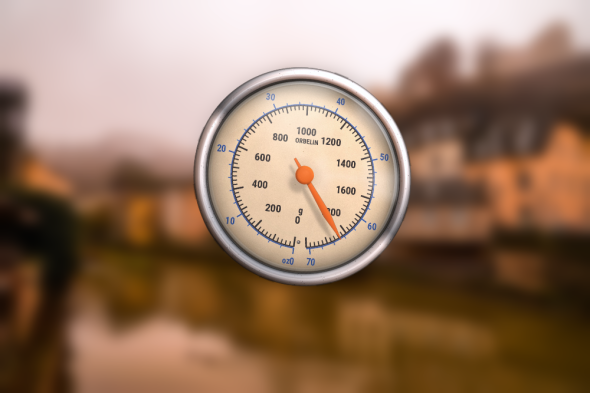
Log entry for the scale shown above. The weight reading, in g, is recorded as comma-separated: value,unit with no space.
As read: 1840,g
